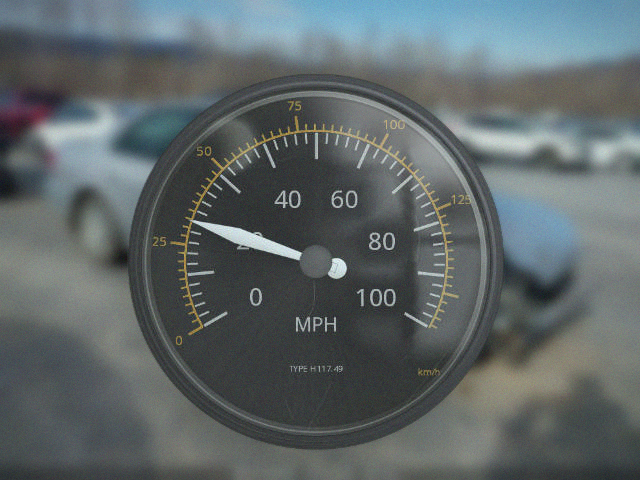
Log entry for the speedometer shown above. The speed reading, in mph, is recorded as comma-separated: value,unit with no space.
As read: 20,mph
